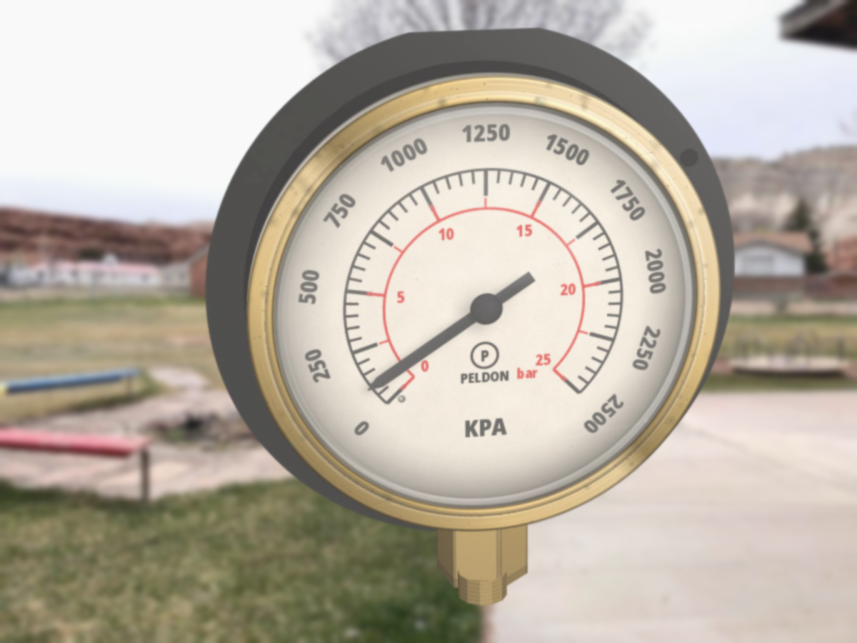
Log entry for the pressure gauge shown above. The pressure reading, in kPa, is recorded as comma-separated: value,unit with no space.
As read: 100,kPa
